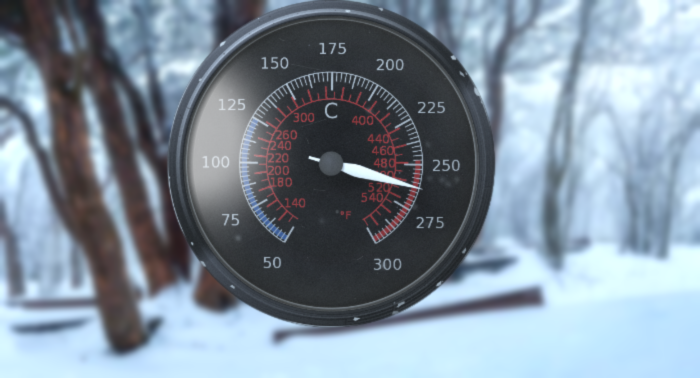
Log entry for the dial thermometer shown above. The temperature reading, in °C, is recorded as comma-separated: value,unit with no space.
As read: 262.5,°C
